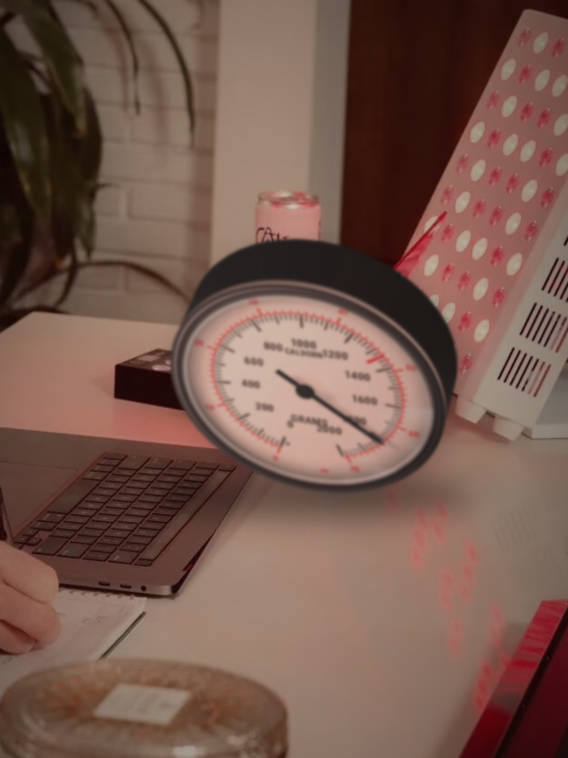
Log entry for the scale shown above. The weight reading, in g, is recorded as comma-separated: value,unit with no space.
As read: 1800,g
